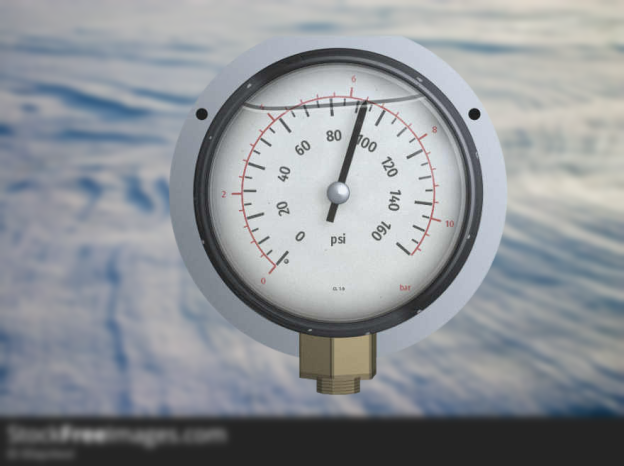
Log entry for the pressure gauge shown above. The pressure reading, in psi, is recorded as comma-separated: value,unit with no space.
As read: 92.5,psi
